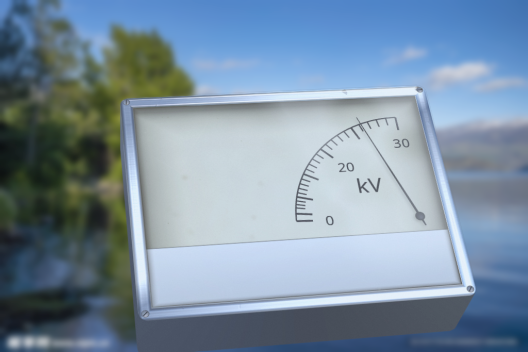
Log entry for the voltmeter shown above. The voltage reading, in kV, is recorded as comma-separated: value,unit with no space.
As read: 26,kV
